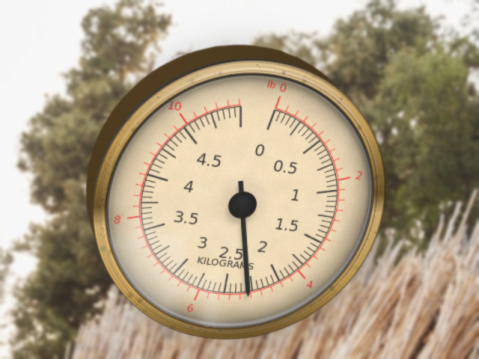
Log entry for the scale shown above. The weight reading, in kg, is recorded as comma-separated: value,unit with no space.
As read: 2.3,kg
